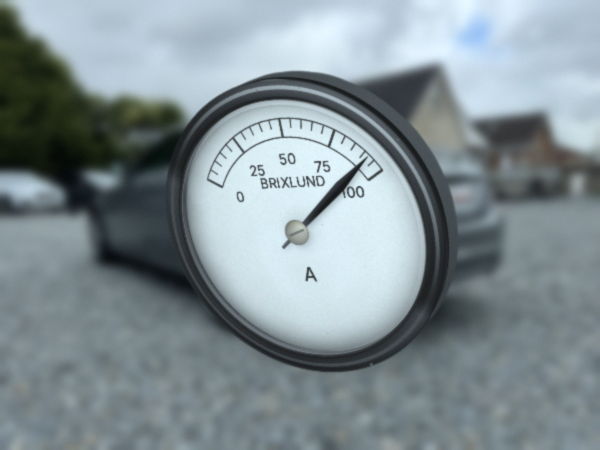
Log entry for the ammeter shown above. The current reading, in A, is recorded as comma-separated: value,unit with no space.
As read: 92.5,A
